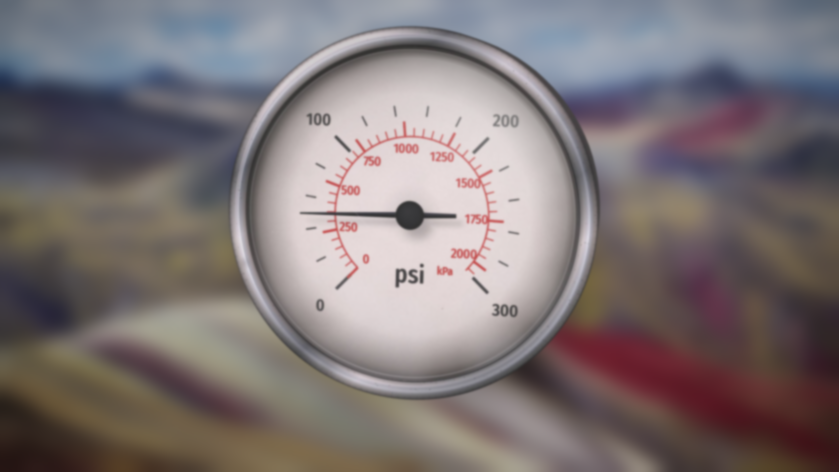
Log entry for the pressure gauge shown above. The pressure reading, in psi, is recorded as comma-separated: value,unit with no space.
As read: 50,psi
